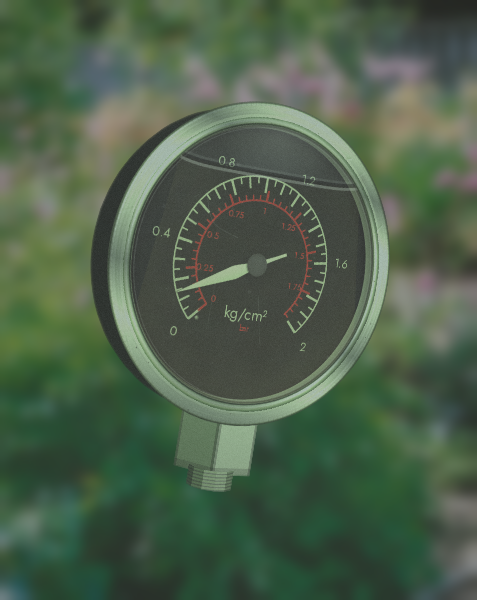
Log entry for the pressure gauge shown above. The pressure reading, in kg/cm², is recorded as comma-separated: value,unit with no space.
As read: 0.15,kg/cm²
